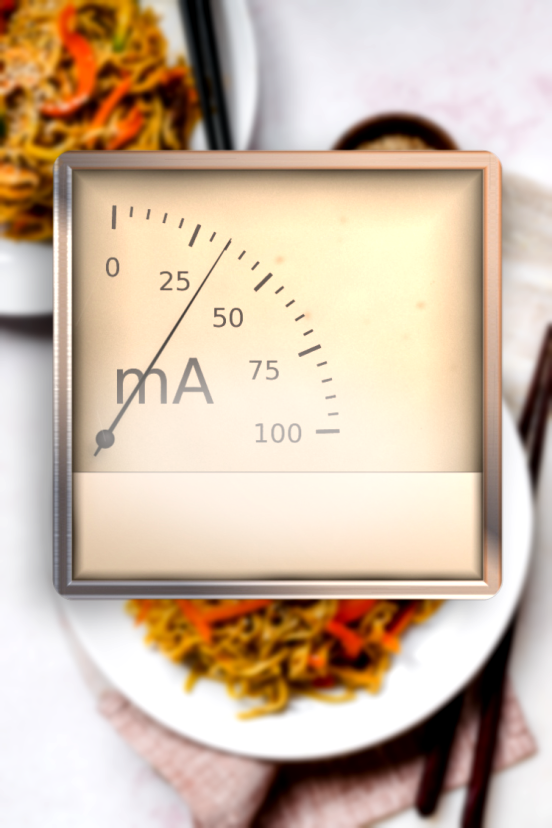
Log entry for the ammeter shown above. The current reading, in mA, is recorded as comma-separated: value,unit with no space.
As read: 35,mA
